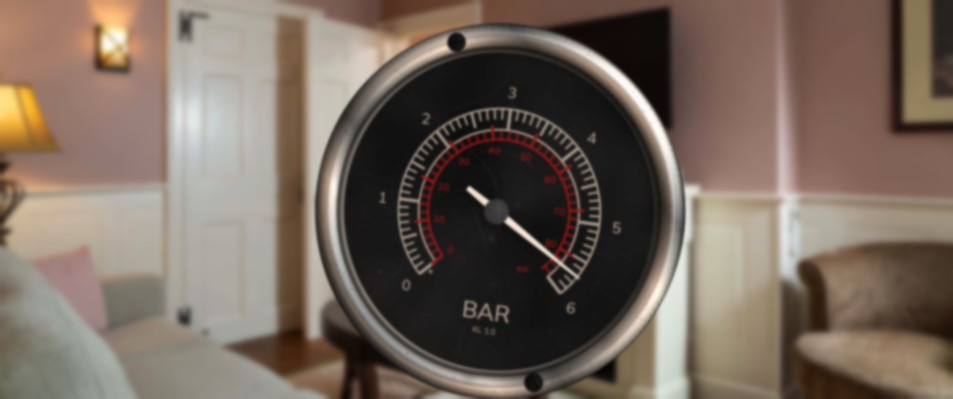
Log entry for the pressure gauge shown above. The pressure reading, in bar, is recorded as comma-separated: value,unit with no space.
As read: 5.7,bar
